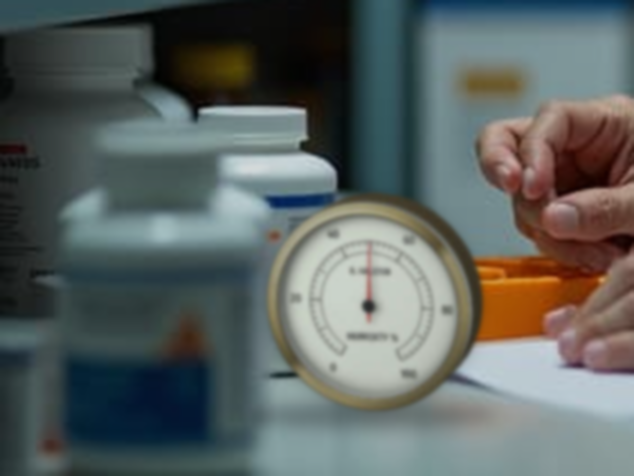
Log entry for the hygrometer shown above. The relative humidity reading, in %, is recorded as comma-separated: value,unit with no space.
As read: 50,%
